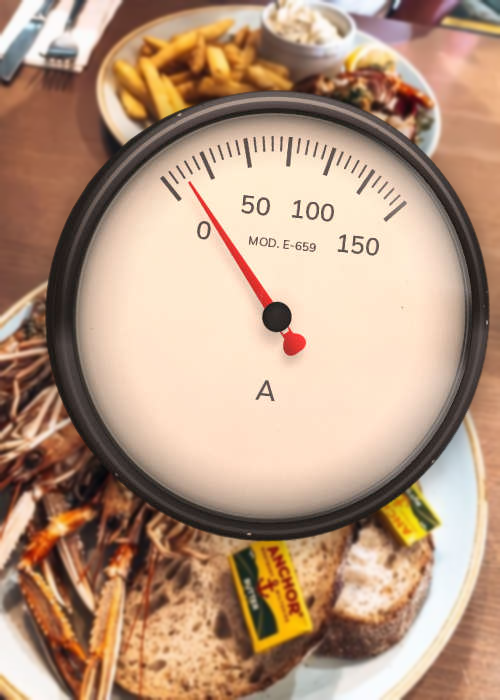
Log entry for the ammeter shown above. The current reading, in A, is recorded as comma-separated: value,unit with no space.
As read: 10,A
